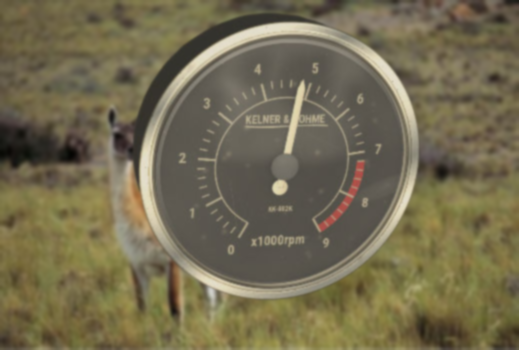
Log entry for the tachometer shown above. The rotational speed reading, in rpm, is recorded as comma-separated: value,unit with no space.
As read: 4800,rpm
